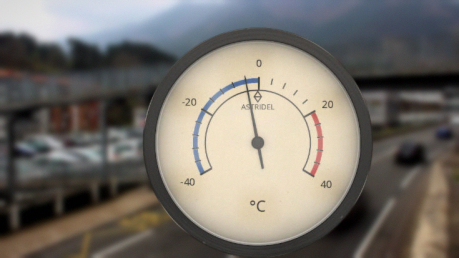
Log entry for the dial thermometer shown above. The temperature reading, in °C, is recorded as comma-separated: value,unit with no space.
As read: -4,°C
